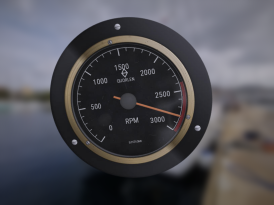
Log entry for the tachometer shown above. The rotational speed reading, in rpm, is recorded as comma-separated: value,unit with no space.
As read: 2800,rpm
